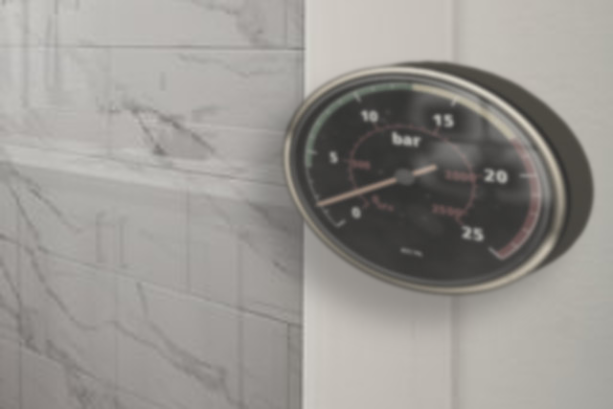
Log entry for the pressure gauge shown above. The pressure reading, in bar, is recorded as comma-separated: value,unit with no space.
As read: 1.5,bar
